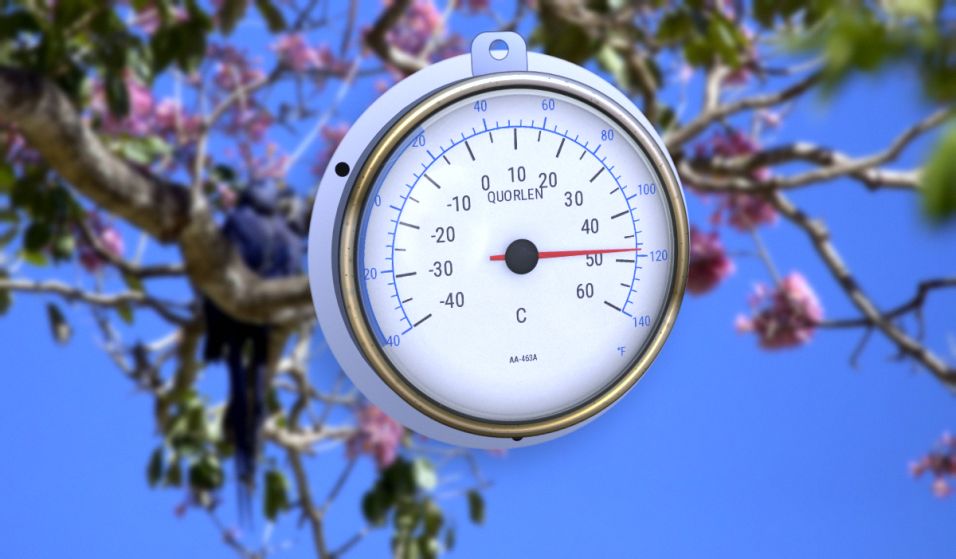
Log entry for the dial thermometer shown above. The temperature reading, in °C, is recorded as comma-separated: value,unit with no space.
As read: 47.5,°C
